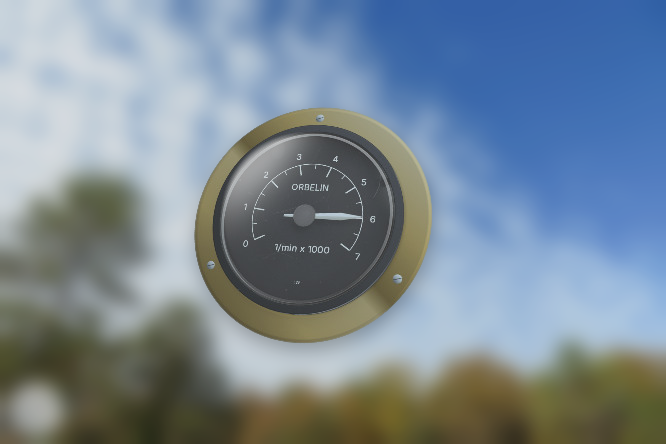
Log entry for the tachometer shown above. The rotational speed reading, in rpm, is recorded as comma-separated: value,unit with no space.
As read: 6000,rpm
